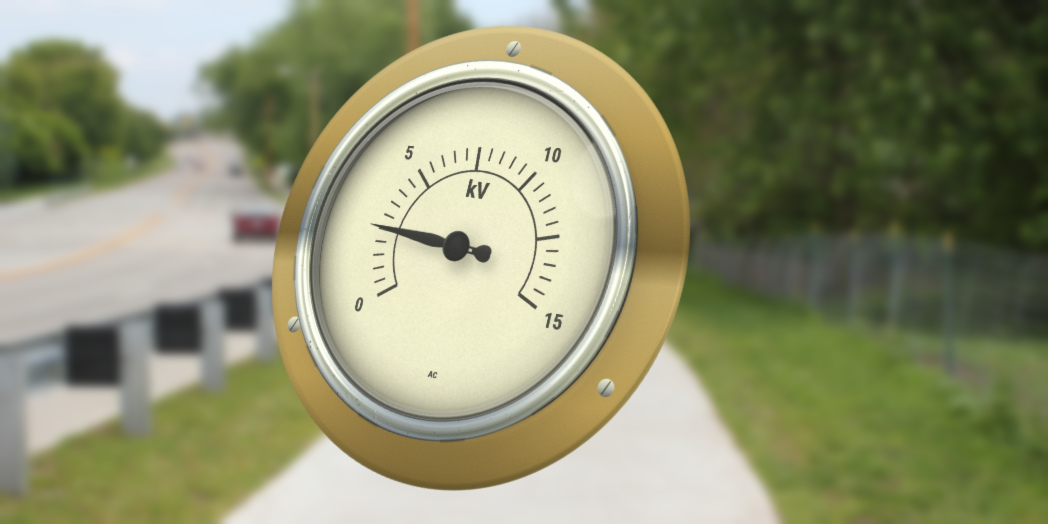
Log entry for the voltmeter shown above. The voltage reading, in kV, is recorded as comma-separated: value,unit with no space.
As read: 2.5,kV
